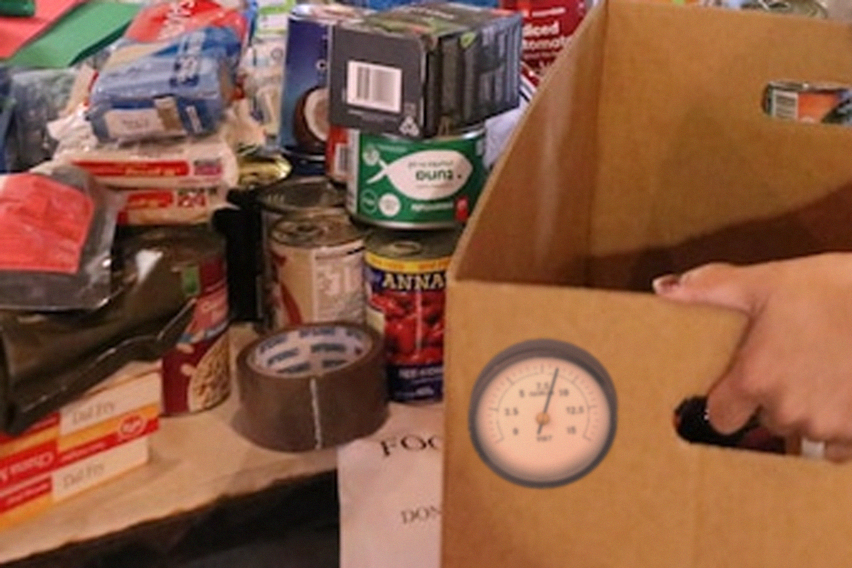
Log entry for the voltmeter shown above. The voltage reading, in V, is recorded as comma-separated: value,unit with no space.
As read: 8.5,V
